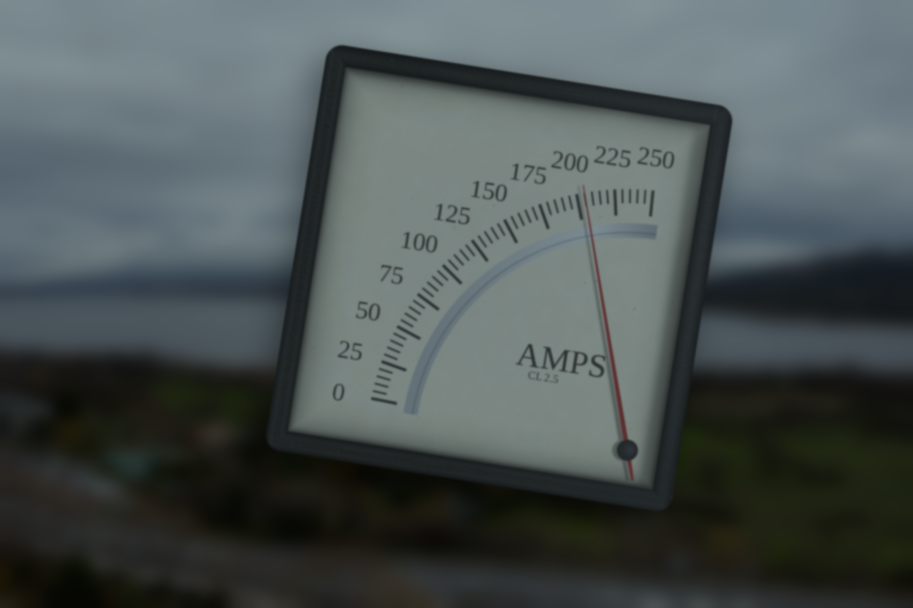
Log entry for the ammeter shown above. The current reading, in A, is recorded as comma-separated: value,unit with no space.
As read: 205,A
